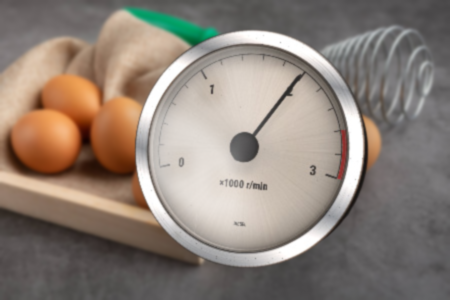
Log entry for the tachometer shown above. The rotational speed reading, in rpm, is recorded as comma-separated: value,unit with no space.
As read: 2000,rpm
